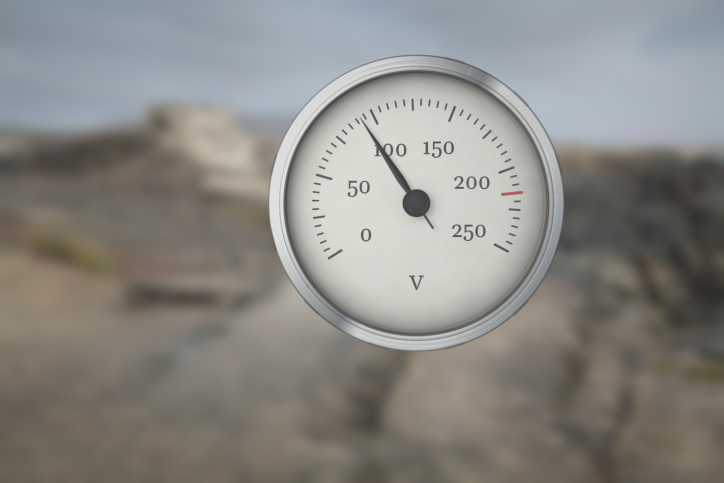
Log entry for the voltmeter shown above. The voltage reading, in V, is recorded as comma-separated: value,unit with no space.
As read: 92.5,V
